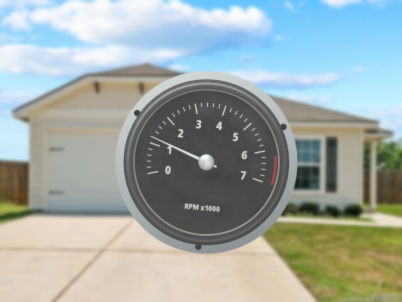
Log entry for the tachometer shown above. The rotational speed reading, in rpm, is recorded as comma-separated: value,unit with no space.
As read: 1200,rpm
